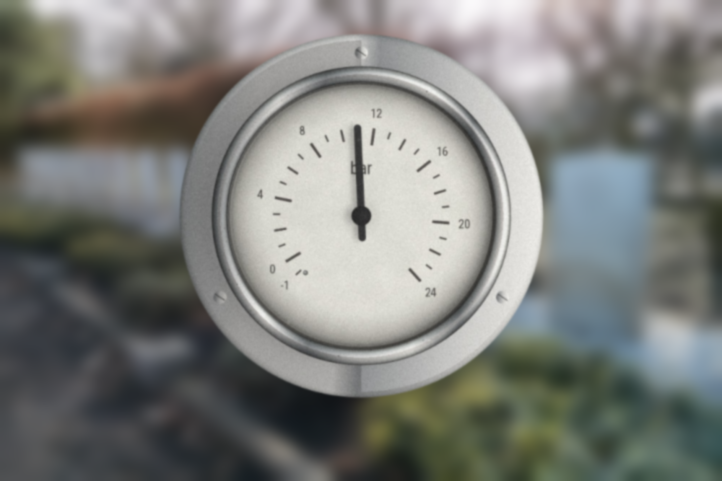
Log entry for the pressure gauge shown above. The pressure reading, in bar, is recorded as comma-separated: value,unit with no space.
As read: 11,bar
